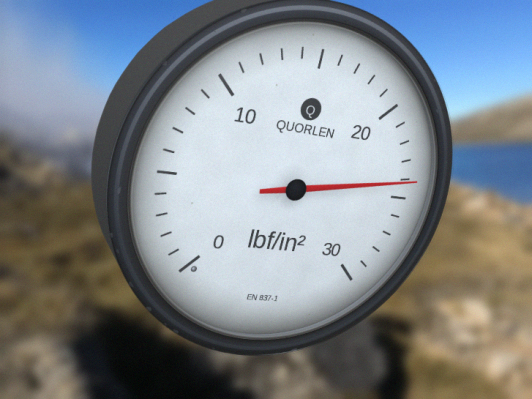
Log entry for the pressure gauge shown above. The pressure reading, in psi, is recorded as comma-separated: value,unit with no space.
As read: 24,psi
